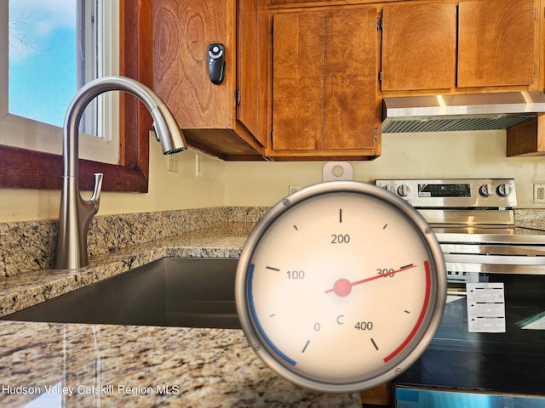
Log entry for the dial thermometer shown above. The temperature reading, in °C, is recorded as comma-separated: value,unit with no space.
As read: 300,°C
